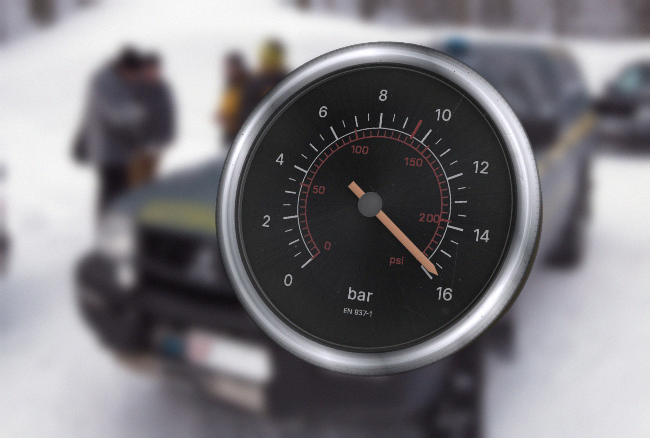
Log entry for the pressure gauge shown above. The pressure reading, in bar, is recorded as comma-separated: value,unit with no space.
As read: 15.75,bar
